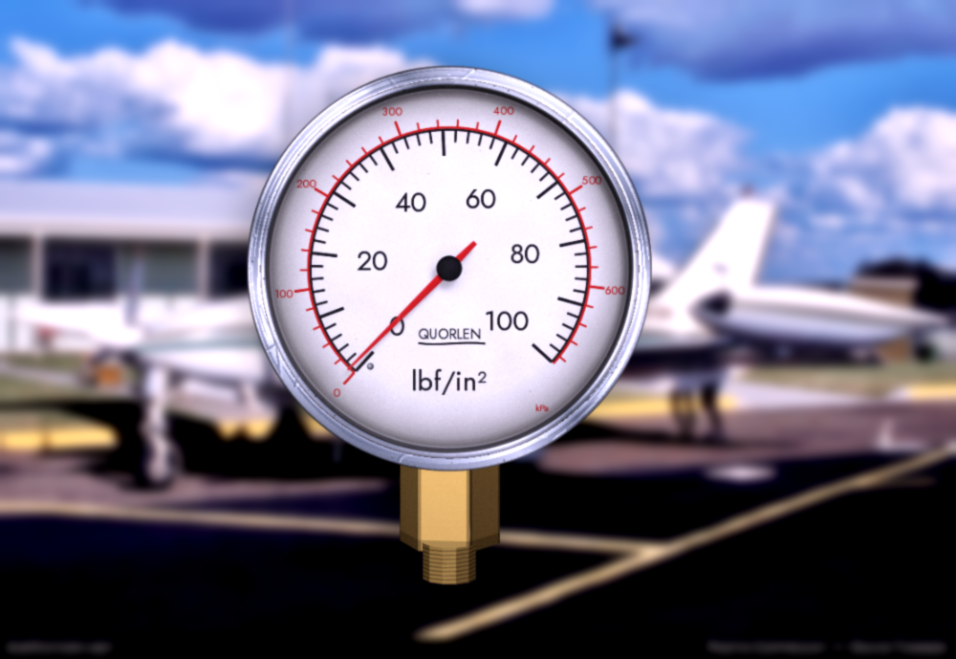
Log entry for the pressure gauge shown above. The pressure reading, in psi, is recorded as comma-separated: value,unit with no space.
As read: 1,psi
